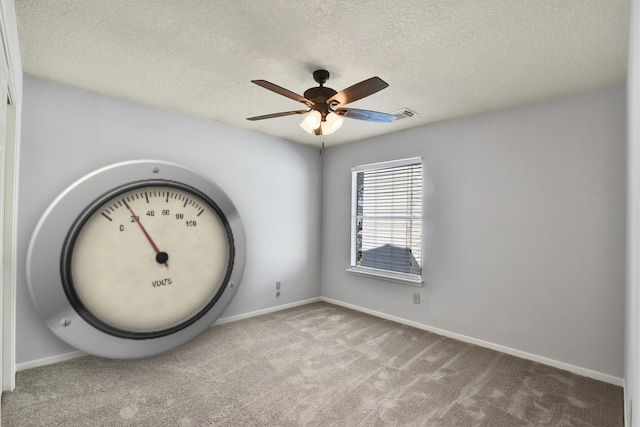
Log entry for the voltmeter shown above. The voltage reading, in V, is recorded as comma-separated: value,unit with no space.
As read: 20,V
